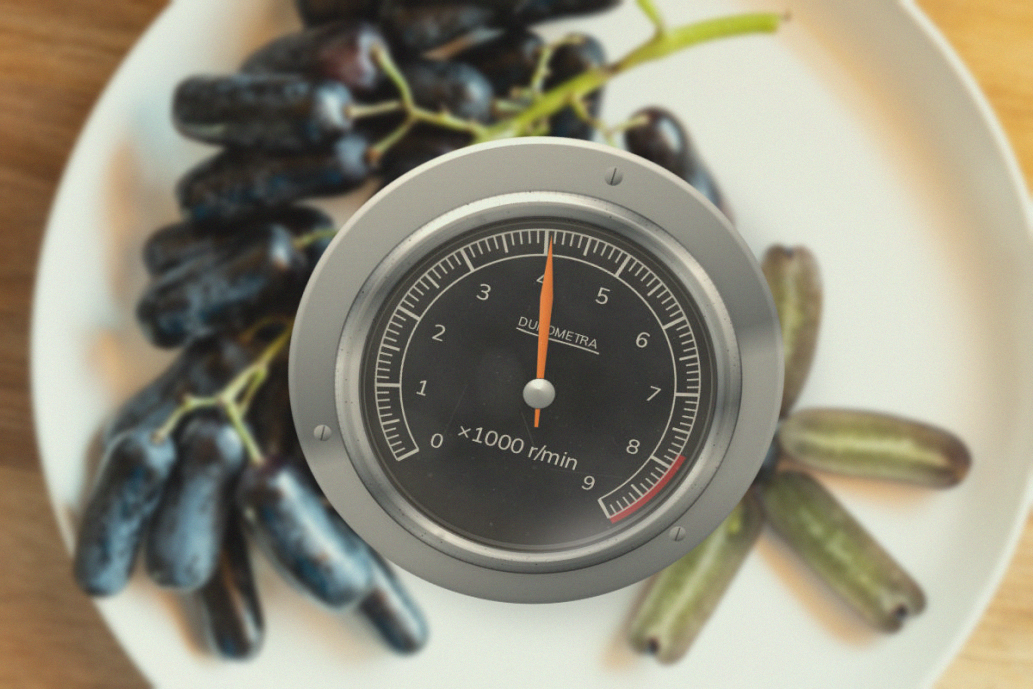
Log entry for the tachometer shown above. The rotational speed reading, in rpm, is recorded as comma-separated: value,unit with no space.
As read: 4050,rpm
